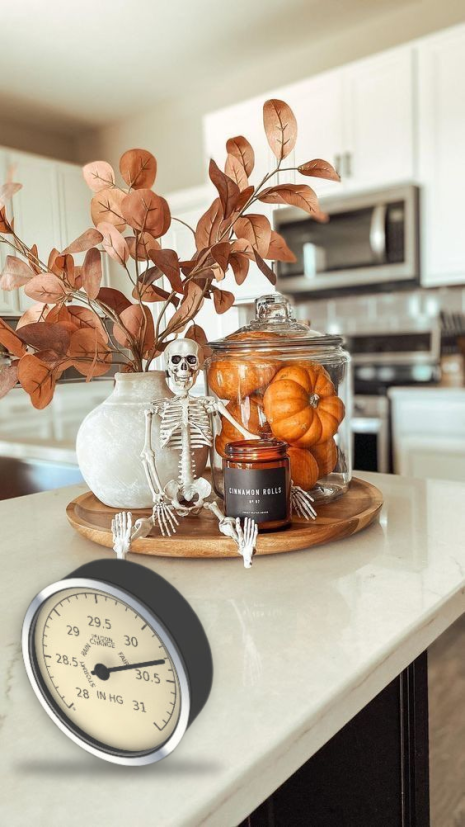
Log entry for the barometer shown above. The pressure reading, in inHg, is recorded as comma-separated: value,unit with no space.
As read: 30.3,inHg
